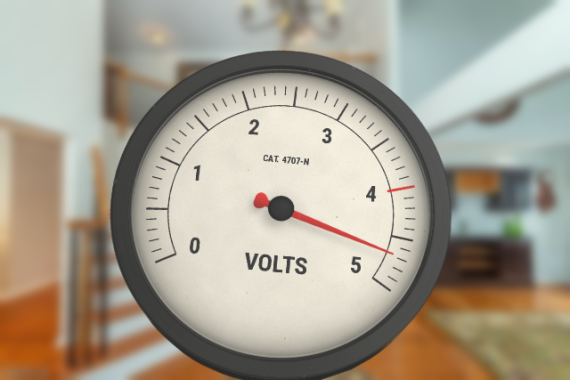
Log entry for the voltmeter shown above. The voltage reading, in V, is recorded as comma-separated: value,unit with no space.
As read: 4.7,V
